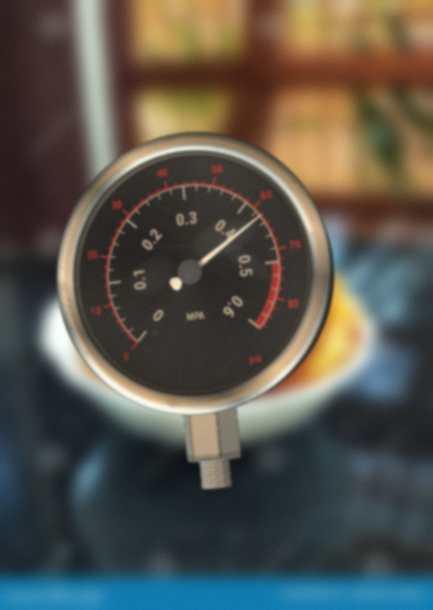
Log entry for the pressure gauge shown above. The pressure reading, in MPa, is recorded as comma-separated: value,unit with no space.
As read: 0.43,MPa
